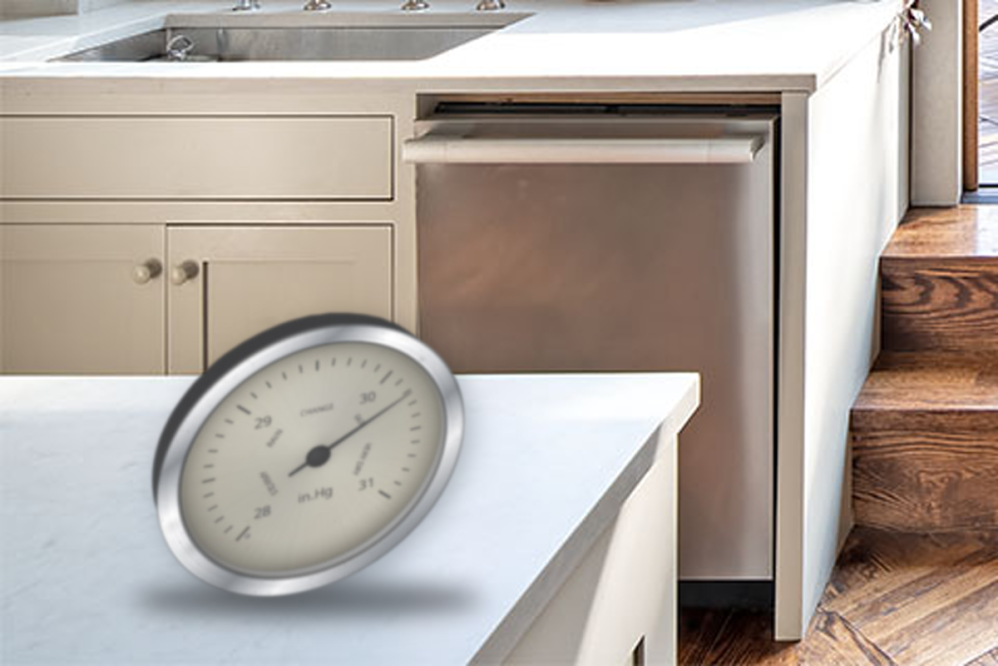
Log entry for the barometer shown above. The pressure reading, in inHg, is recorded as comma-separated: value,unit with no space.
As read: 30.2,inHg
